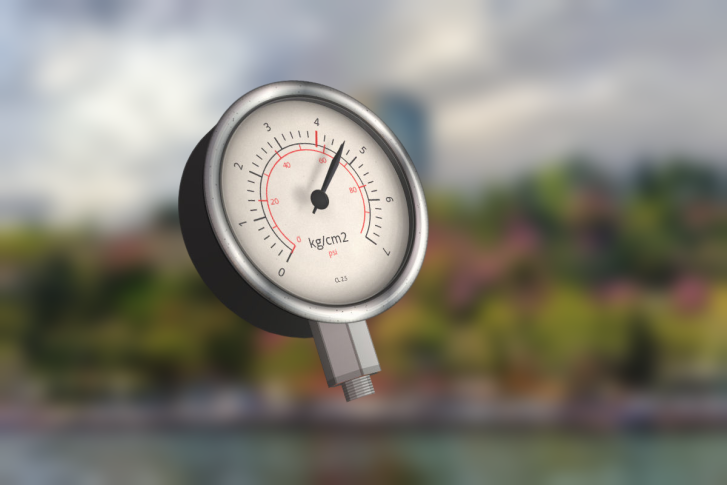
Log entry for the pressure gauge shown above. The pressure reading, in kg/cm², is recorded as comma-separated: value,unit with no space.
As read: 4.6,kg/cm²
